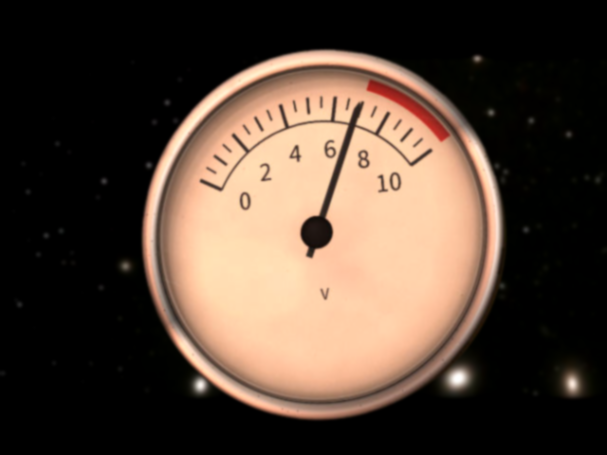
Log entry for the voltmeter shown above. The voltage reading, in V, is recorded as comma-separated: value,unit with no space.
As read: 7,V
